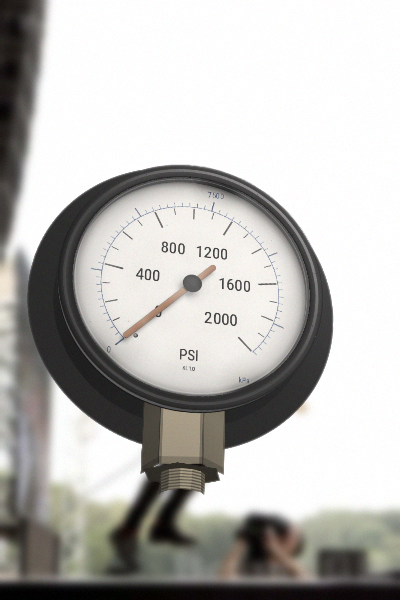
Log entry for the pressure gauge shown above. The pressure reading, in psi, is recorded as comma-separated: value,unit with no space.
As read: 0,psi
